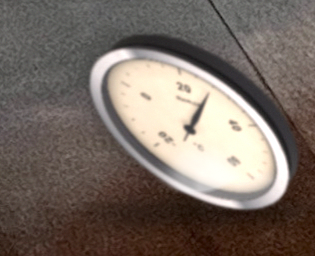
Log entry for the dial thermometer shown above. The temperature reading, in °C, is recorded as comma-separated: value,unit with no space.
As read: 28,°C
